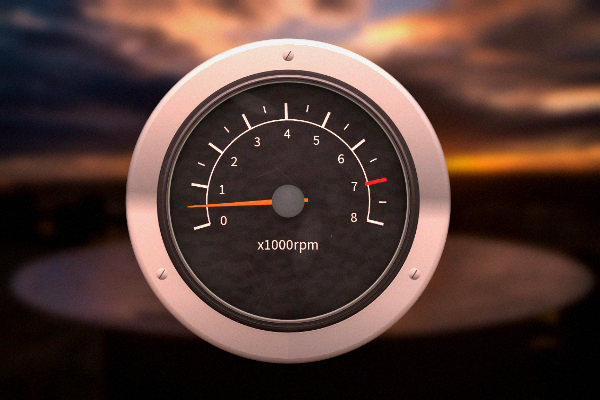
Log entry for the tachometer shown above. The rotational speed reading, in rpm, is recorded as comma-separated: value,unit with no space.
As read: 500,rpm
